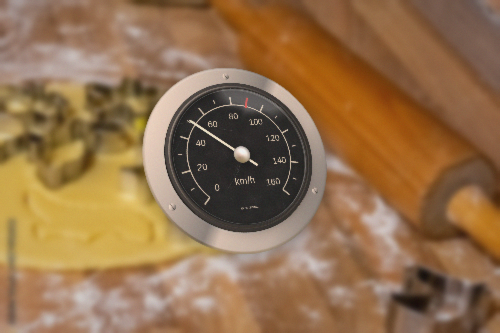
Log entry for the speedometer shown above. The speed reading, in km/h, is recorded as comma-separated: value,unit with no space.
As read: 50,km/h
